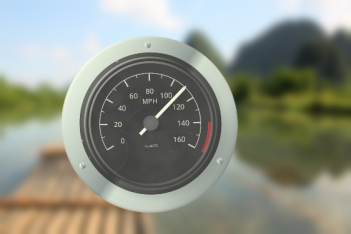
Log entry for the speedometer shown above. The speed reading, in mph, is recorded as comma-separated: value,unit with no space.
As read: 110,mph
